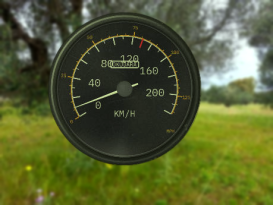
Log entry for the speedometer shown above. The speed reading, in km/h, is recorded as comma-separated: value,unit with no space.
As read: 10,km/h
